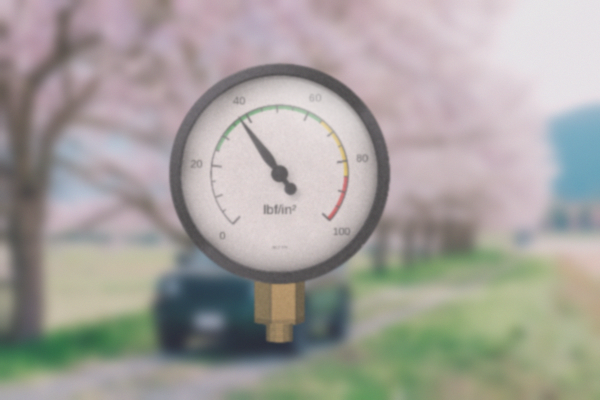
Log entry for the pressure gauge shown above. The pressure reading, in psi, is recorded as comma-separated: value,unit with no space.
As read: 37.5,psi
